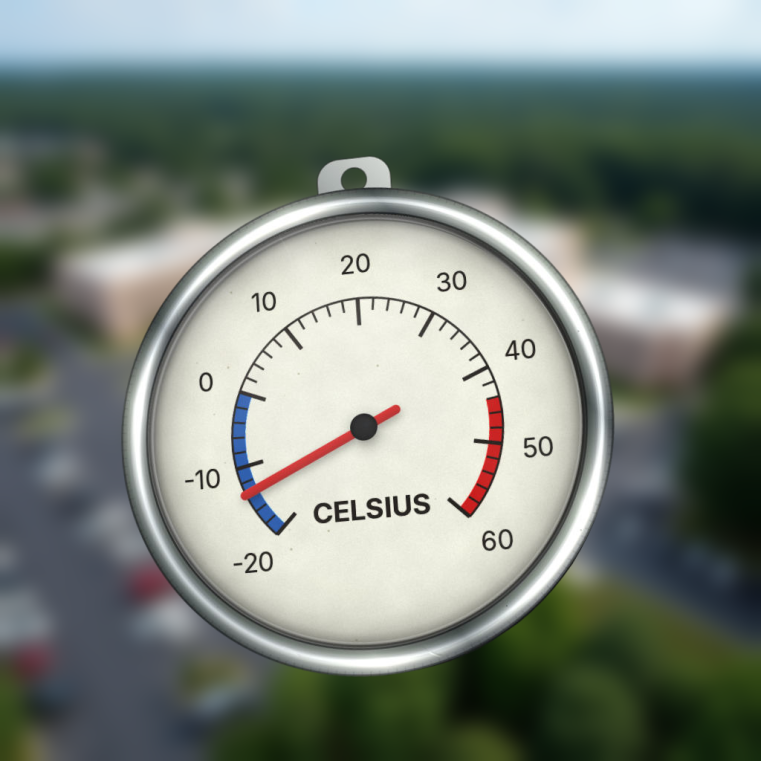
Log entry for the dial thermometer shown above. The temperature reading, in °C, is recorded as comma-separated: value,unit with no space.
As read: -14,°C
